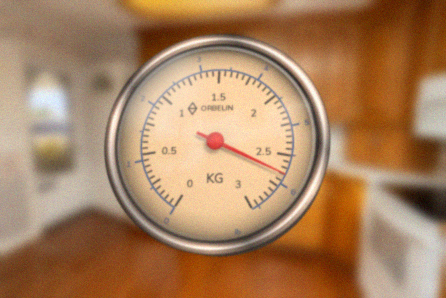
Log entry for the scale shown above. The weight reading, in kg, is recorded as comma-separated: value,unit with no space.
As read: 2.65,kg
